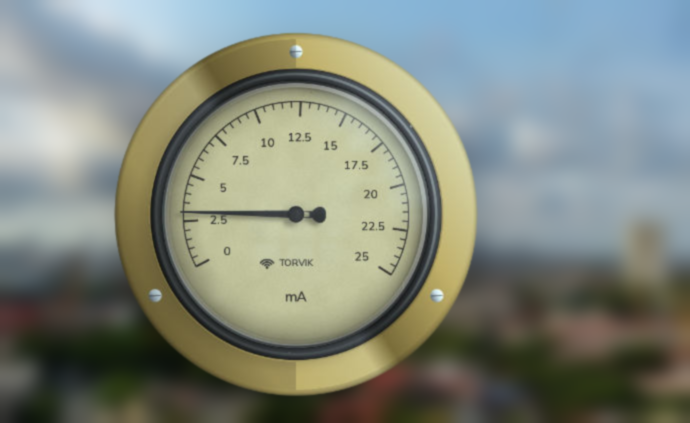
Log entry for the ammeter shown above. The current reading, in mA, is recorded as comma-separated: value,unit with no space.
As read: 3,mA
